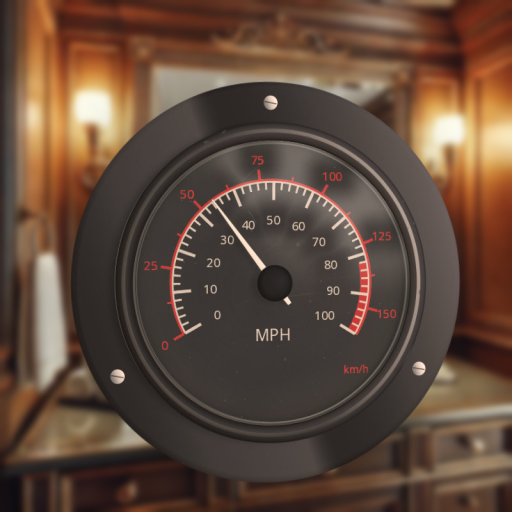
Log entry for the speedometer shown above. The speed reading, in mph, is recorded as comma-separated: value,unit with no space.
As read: 34,mph
